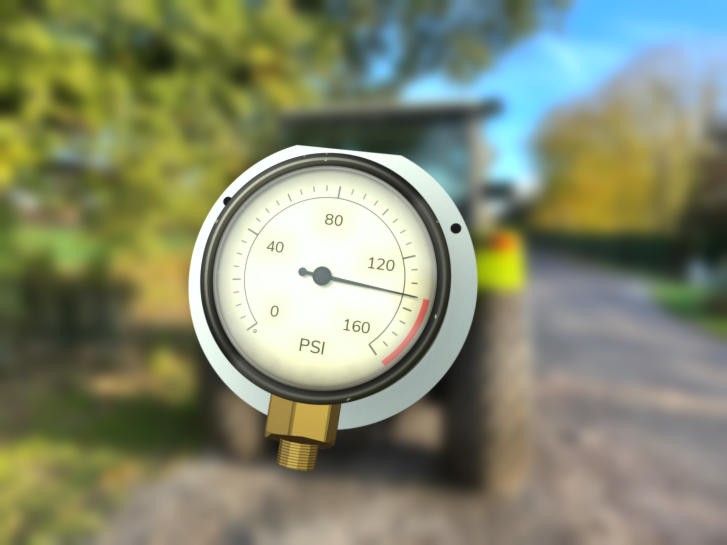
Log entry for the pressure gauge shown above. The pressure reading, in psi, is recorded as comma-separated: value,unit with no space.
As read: 135,psi
